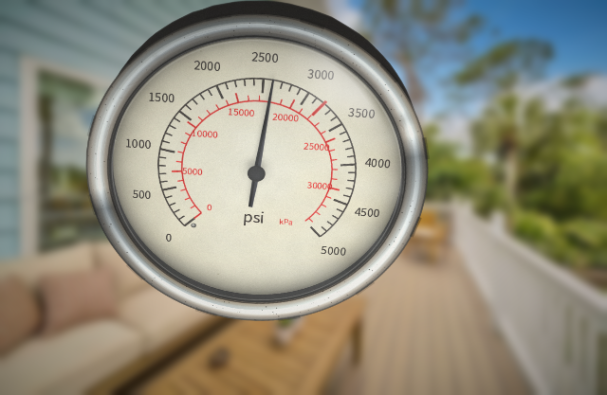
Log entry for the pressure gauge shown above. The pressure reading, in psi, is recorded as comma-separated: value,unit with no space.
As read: 2600,psi
